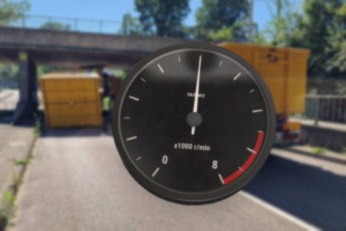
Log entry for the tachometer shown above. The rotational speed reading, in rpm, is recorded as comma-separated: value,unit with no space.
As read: 4000,rpm
